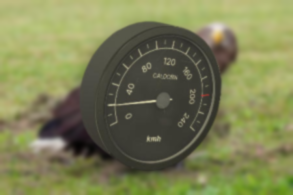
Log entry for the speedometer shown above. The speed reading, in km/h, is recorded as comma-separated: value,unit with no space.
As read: 20,km/h
